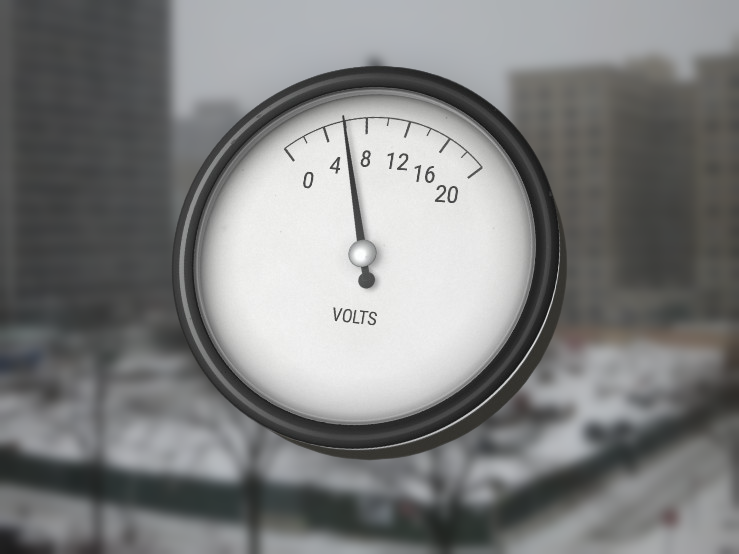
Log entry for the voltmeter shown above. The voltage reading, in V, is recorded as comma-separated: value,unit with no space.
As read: 6,V
